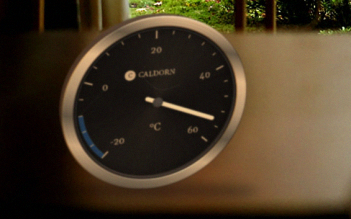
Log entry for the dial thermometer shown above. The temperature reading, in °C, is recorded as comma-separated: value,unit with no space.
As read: 54,°C
